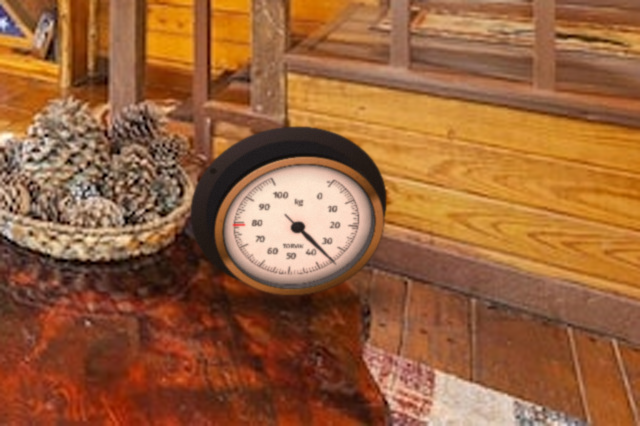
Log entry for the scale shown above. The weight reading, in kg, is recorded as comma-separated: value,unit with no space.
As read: 35,kg
